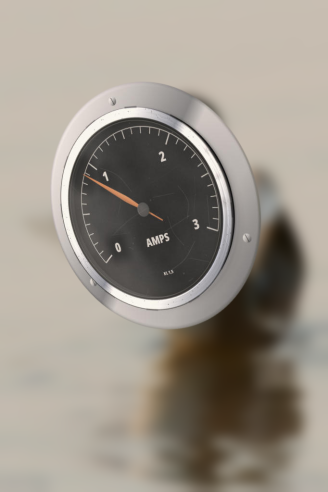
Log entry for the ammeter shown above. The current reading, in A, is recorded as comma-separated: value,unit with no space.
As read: 0.9,A
